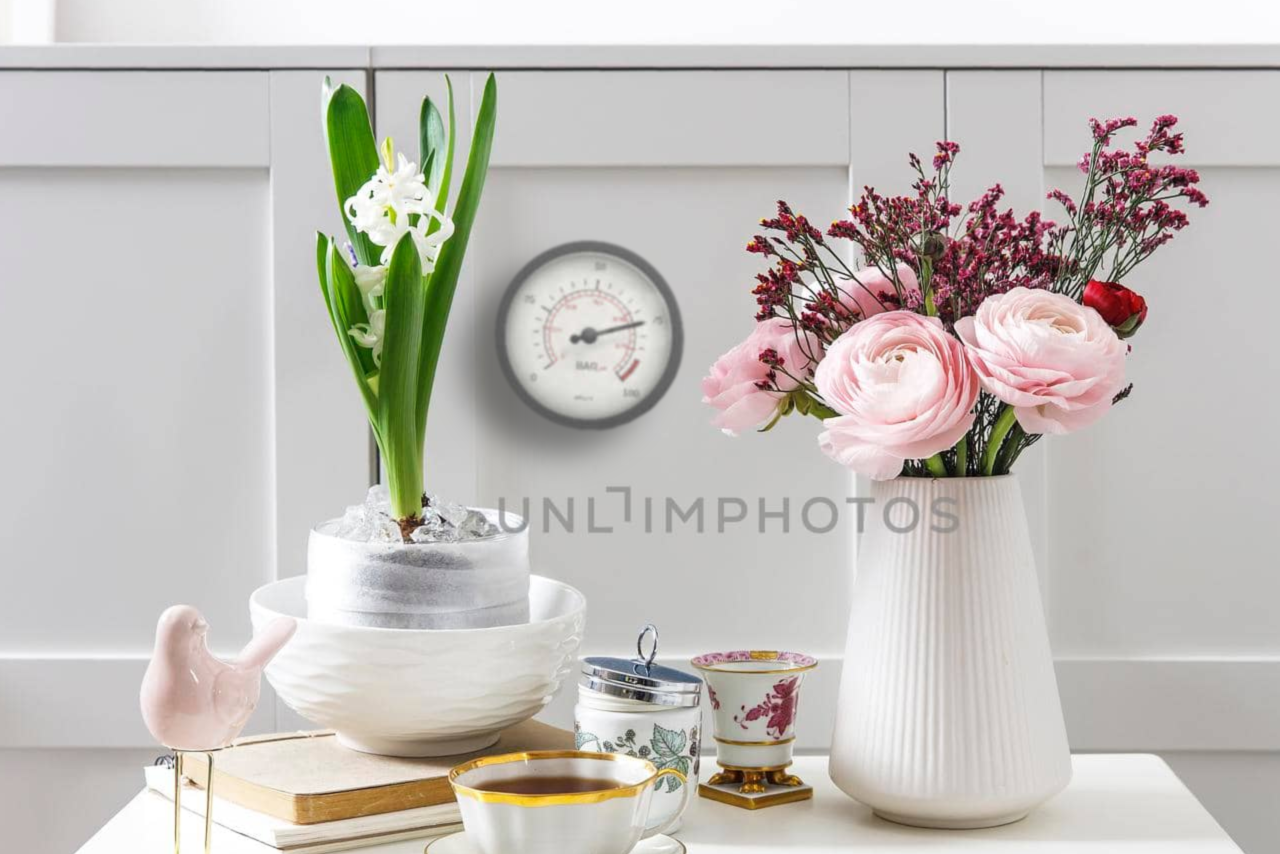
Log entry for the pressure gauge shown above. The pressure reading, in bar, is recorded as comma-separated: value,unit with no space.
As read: 75,bar
